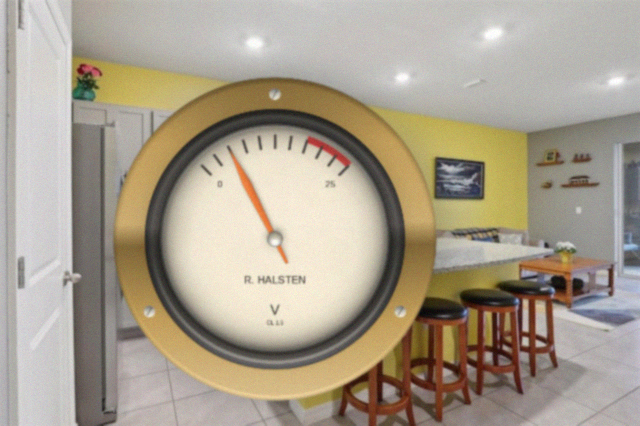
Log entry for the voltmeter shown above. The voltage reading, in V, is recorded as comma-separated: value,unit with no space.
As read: 5,V
